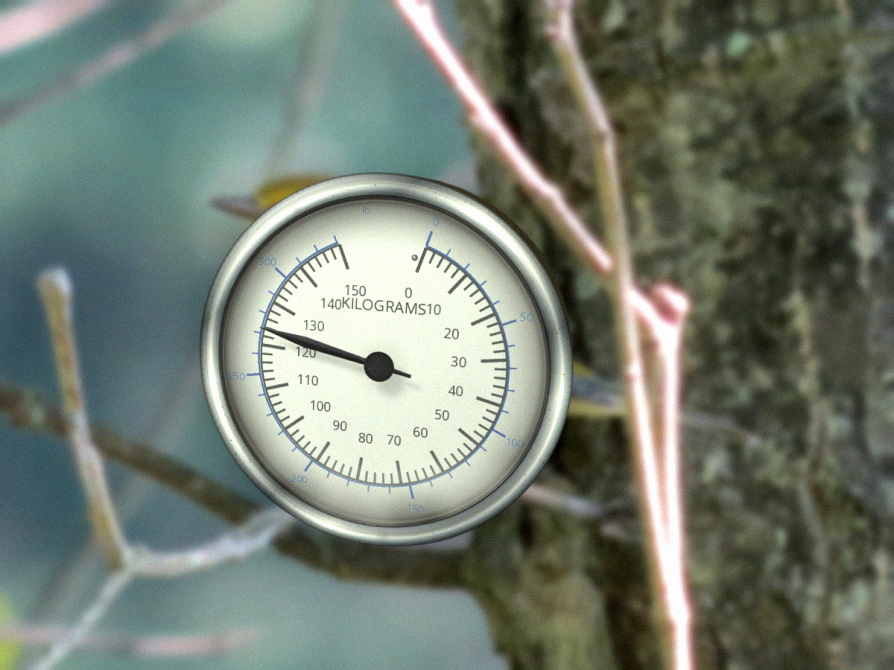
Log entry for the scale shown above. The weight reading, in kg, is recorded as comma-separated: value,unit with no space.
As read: 124,kg
